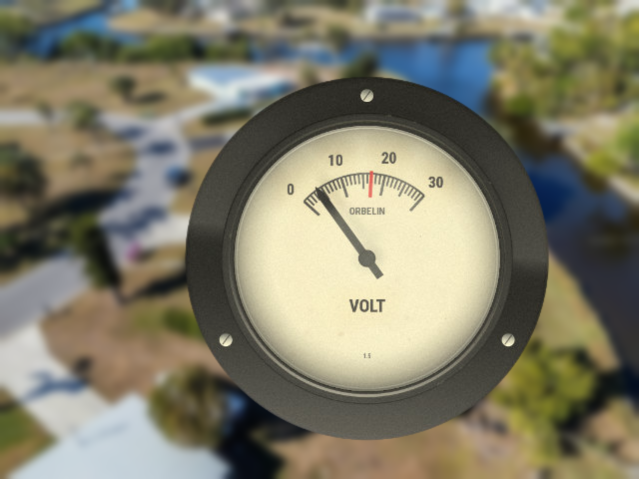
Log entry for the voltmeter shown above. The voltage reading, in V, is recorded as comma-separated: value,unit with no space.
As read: 4,V
